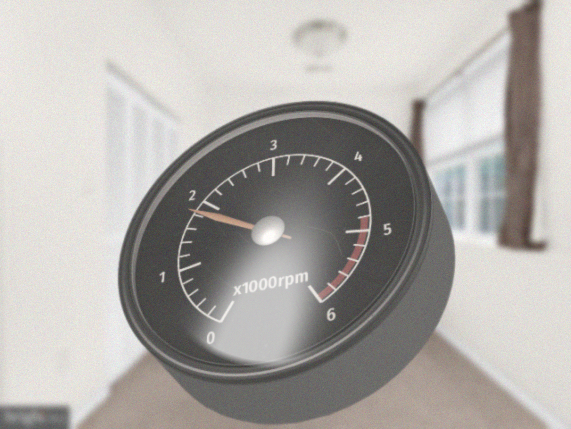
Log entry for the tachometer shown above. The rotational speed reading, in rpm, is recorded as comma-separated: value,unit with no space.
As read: 1800,rpm
